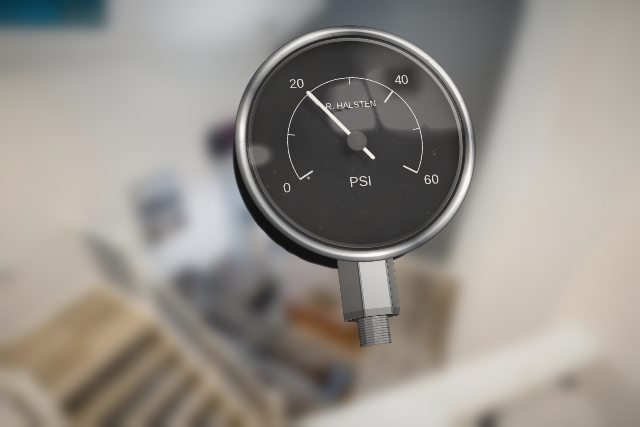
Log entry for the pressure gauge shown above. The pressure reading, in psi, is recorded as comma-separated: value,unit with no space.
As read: 20,psi
